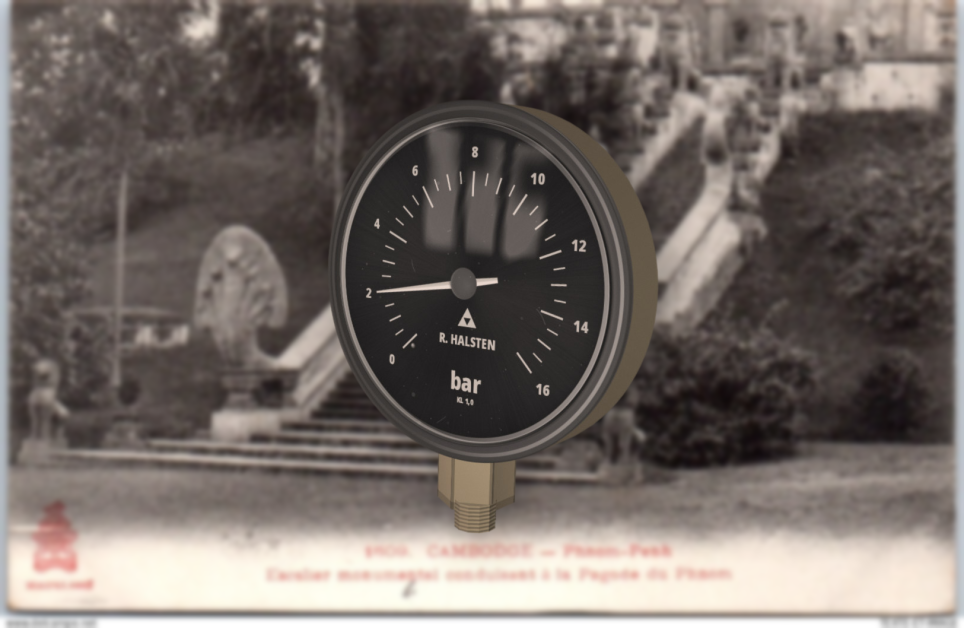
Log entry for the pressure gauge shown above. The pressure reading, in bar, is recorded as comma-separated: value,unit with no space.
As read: 2,bar
